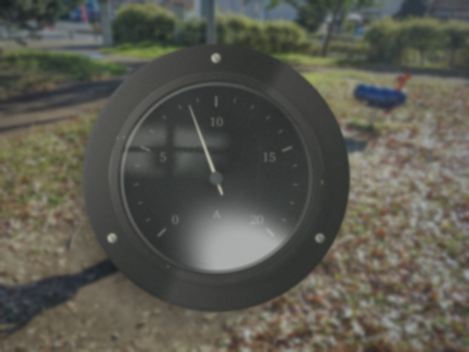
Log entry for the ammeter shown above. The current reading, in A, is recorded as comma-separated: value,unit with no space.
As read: 8.5,A
